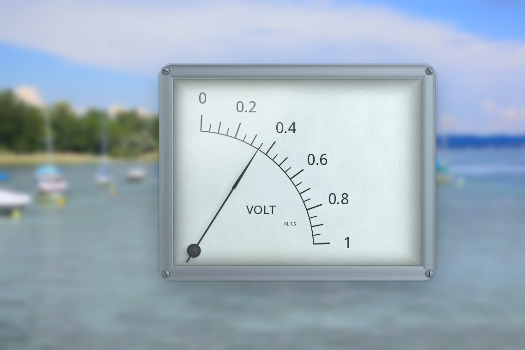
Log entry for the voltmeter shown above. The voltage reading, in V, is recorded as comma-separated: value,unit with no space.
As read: 0.35,V
